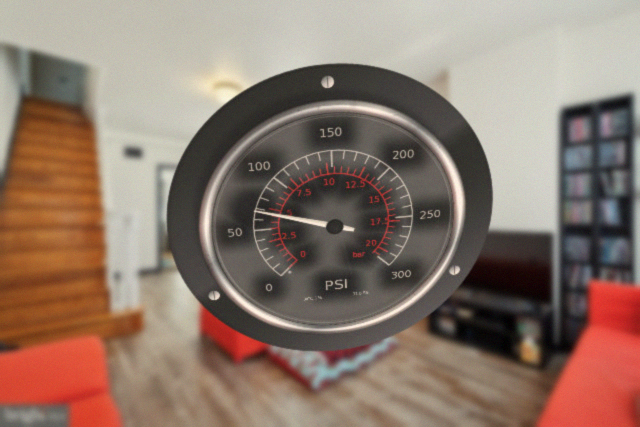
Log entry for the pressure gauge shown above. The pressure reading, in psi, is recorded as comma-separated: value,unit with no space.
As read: 70,psi
